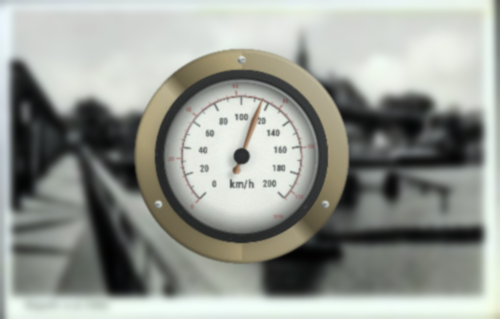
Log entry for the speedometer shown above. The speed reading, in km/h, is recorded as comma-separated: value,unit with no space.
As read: 115,km/h
